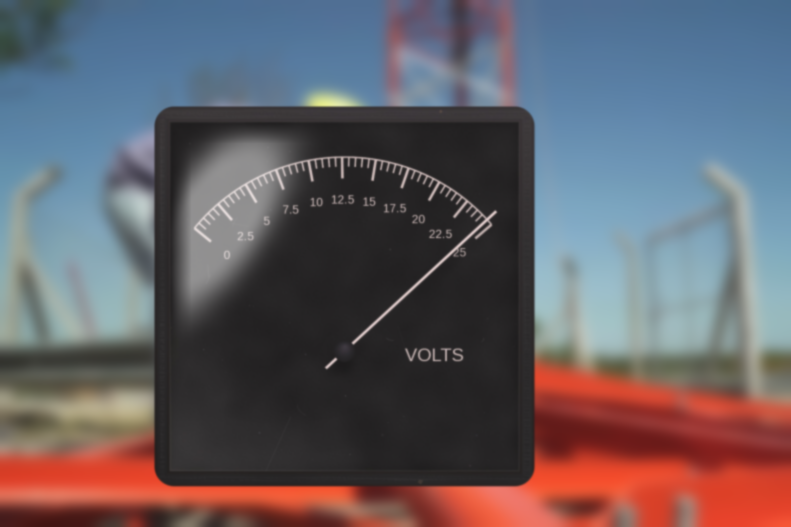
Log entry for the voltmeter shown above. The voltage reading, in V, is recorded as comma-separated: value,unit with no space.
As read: 24.5,V
